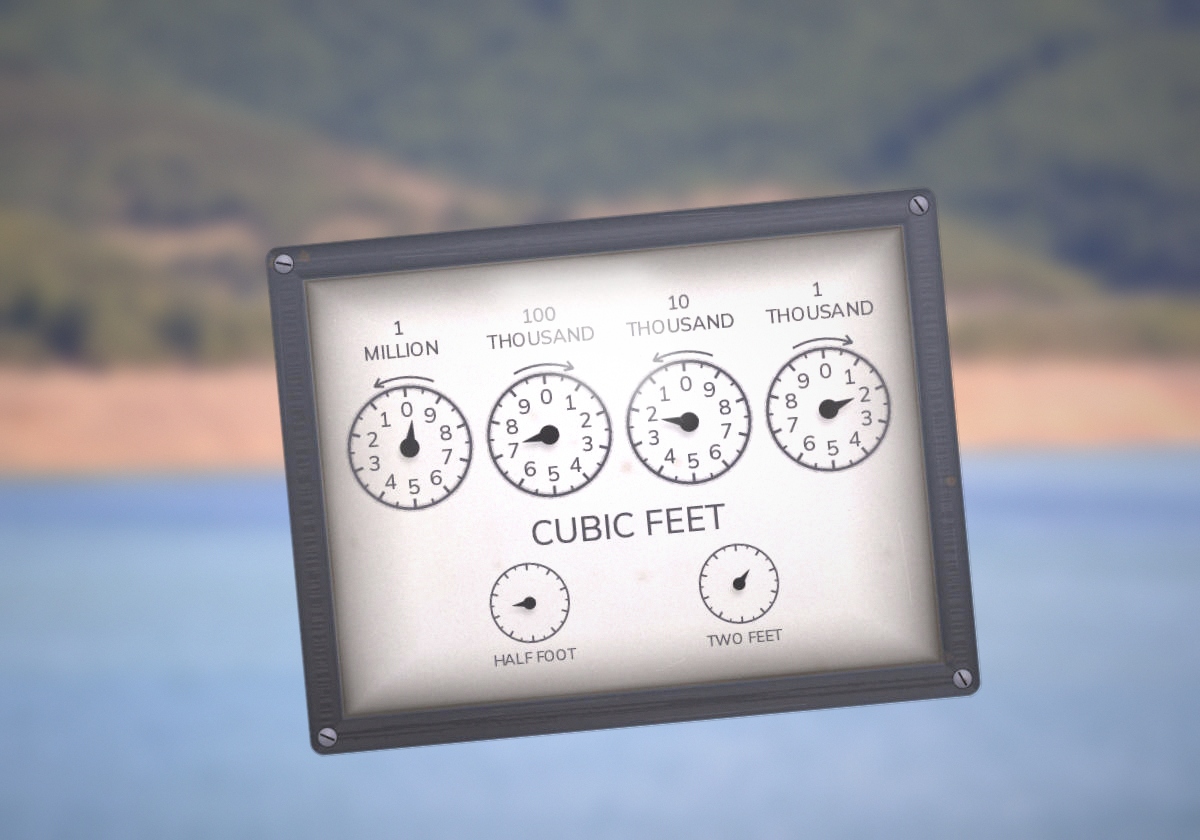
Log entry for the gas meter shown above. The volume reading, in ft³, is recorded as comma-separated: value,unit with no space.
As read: 972200,ft³
